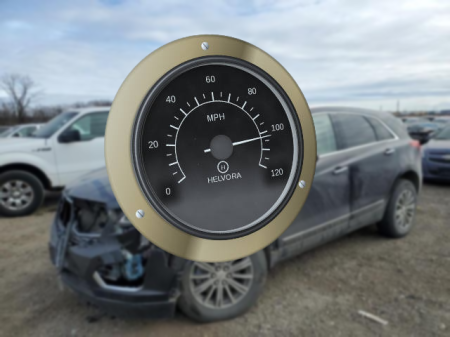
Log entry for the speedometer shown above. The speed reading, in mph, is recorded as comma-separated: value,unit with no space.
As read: 102.5,mph
